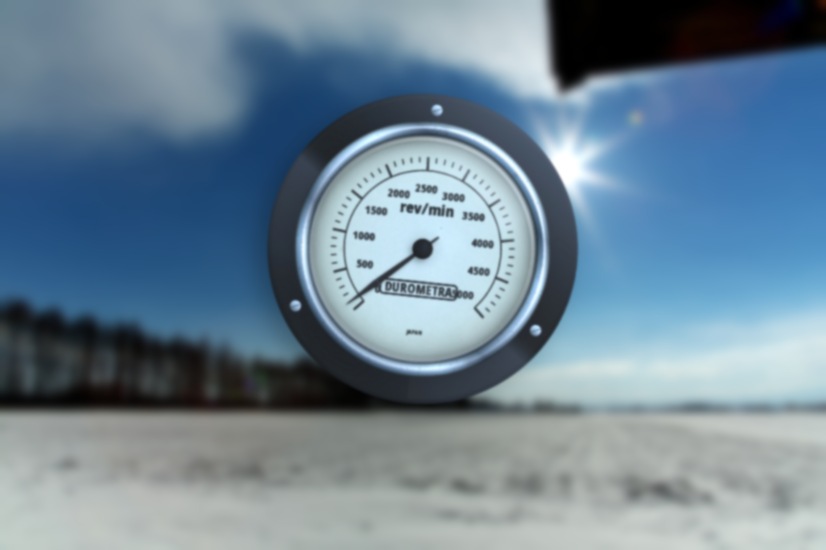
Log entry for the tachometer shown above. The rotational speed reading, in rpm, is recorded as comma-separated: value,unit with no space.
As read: 100,rpm
